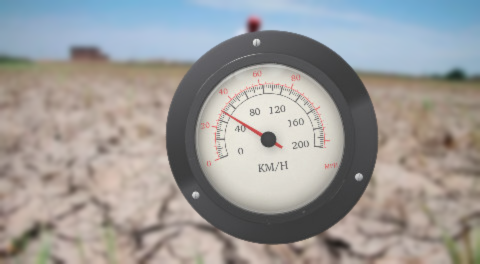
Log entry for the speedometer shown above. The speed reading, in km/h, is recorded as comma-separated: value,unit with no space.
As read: 50,km/h
